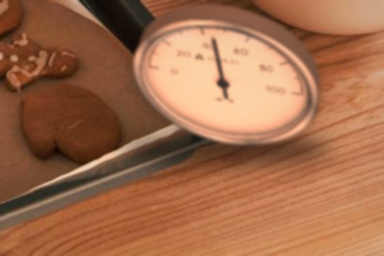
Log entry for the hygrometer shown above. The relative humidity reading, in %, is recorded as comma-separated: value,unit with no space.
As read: 45,%
